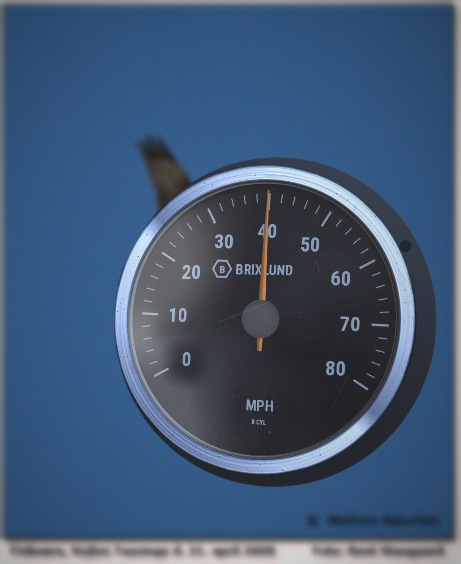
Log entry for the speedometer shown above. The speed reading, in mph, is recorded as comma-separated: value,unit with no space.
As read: 40,mph
